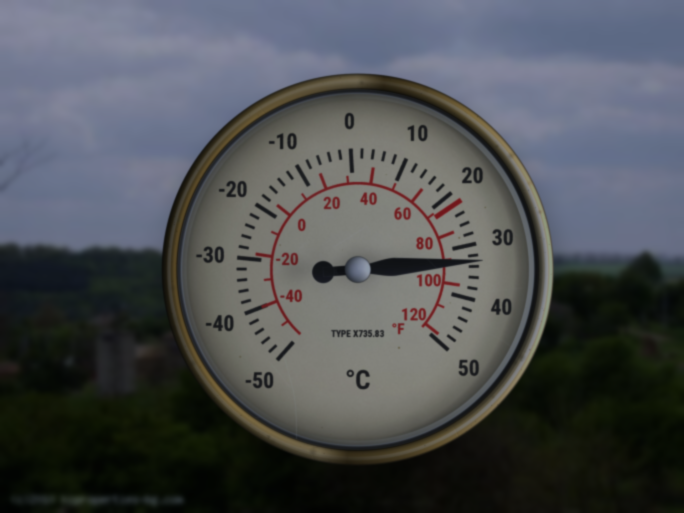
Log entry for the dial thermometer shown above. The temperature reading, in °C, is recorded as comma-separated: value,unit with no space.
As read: 33,°C
